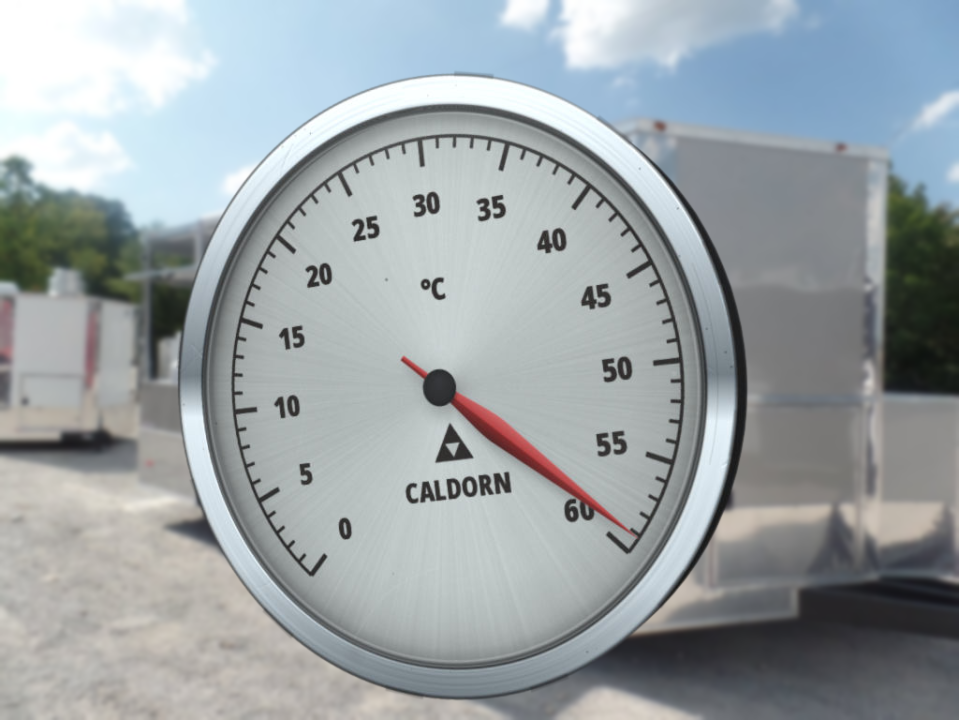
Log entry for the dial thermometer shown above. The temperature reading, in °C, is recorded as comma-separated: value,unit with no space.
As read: 59,°C
